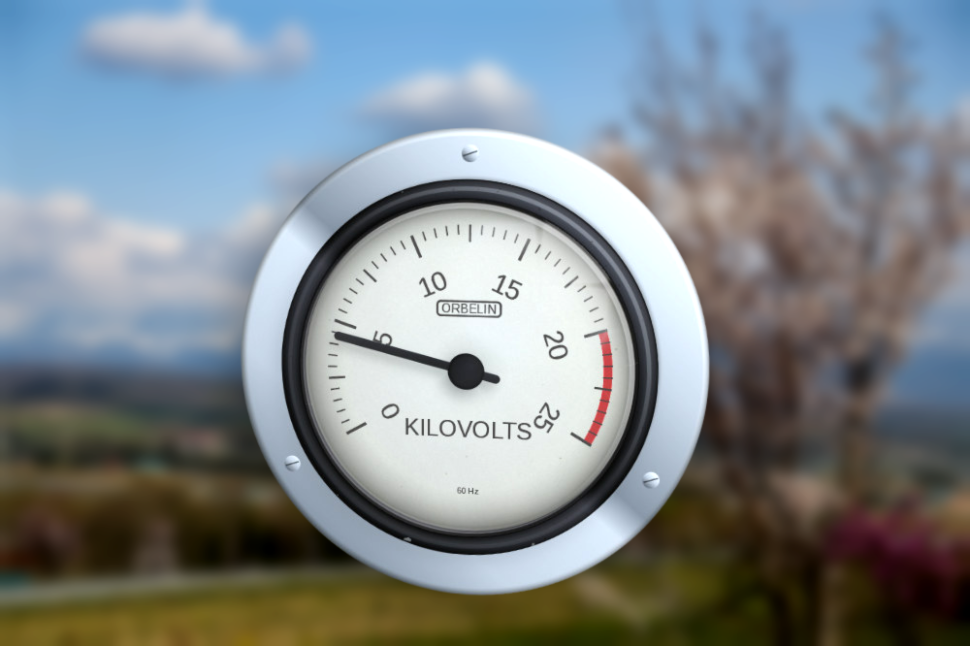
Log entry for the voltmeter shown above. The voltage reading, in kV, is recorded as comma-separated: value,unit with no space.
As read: 4.5,kV
